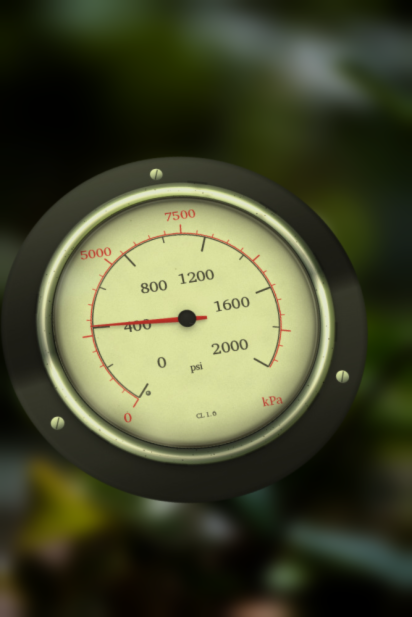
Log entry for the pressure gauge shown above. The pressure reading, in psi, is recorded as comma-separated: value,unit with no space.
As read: 400,psi
